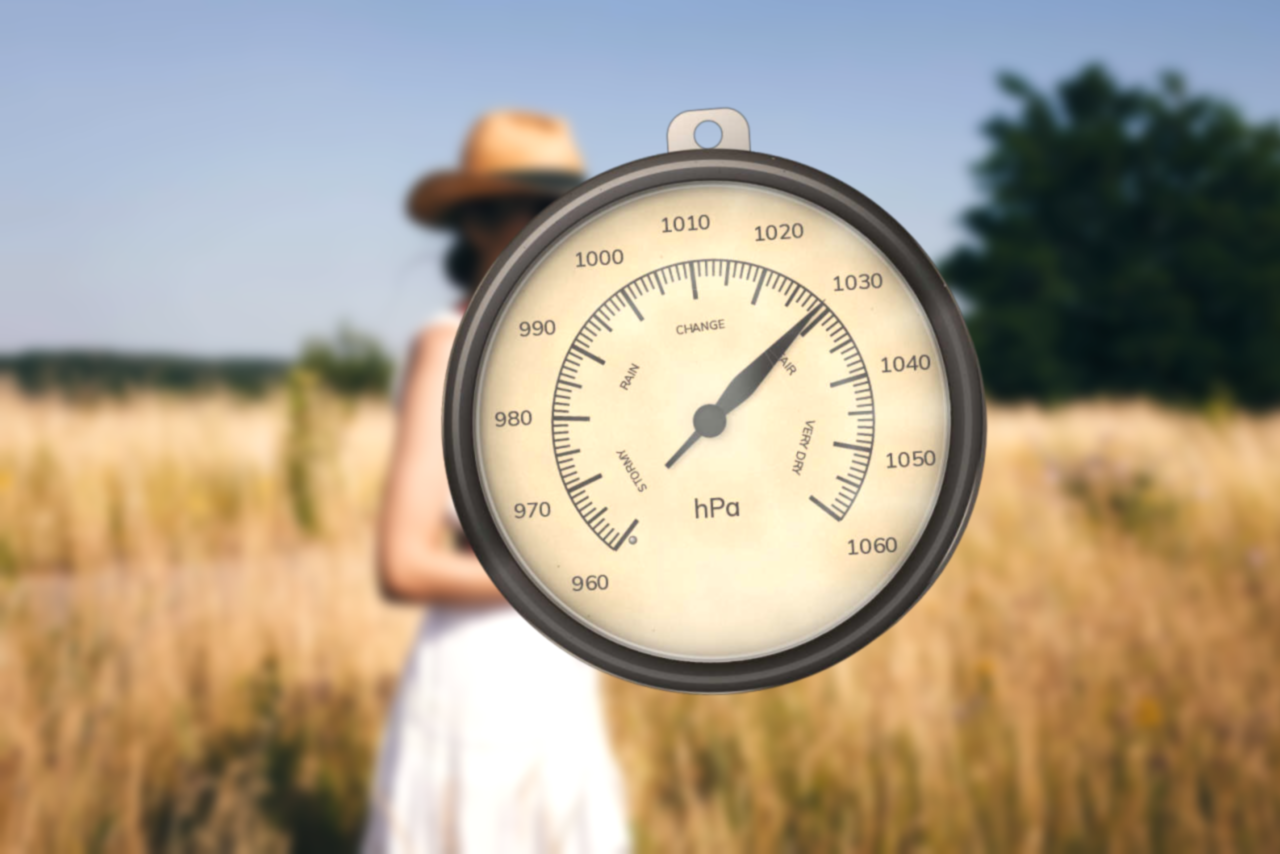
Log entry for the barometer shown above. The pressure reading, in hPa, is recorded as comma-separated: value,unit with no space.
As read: 1029,hPa
